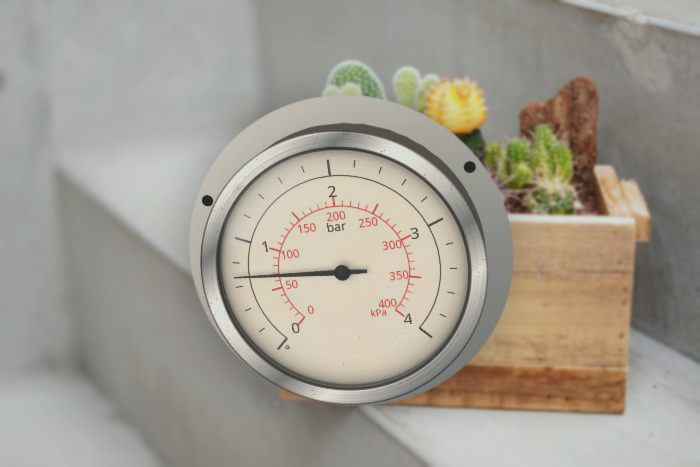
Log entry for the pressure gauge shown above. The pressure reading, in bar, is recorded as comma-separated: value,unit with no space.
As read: 0.7,bar
